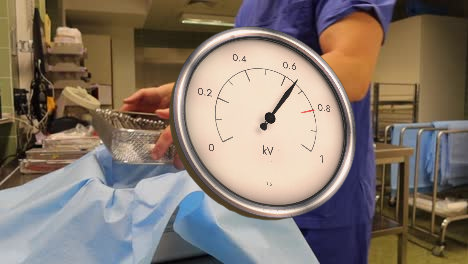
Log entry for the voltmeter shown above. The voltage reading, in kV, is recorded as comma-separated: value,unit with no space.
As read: 0.65,kV
